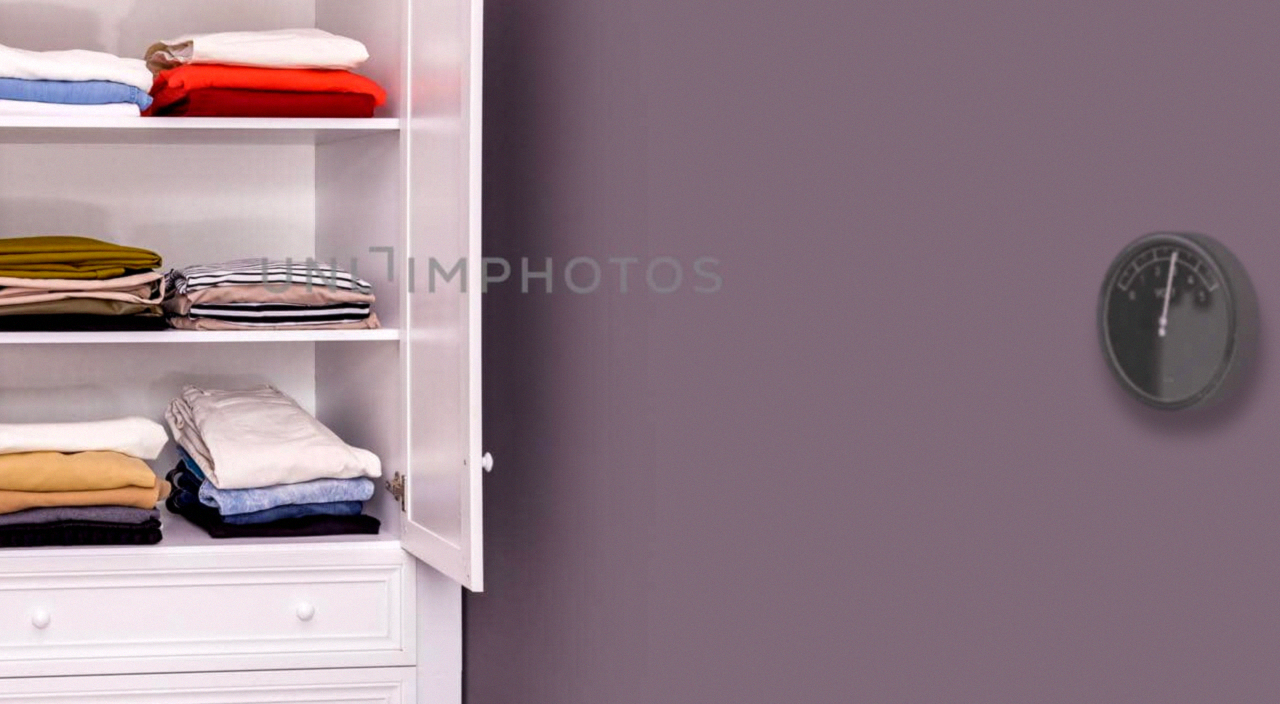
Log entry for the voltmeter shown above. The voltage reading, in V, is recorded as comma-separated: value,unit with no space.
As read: 3,V
